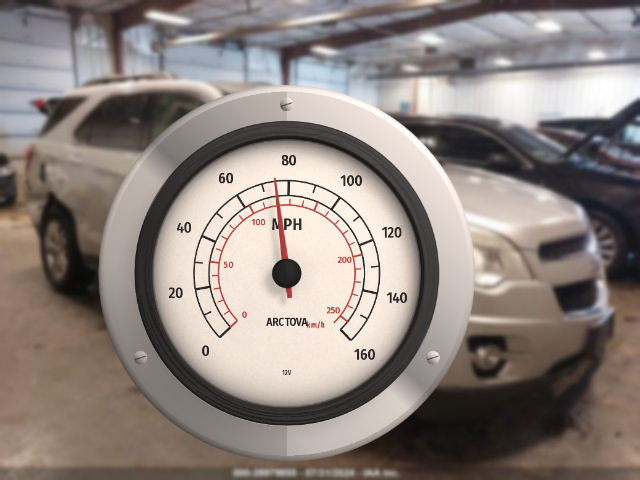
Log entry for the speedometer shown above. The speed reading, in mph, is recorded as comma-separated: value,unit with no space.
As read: 75,mph
